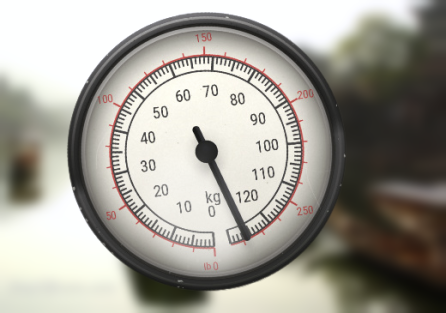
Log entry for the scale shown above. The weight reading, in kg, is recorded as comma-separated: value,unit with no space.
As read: 126,kg
